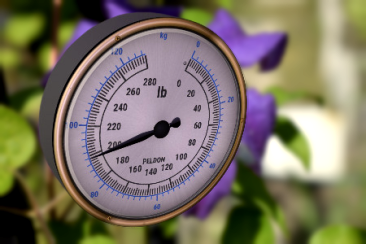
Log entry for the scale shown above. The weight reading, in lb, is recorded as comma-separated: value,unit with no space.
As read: 200,lb
